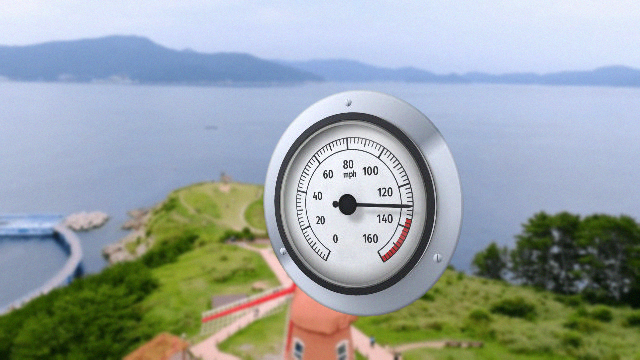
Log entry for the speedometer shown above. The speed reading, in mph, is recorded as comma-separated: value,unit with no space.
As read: 130,mph
